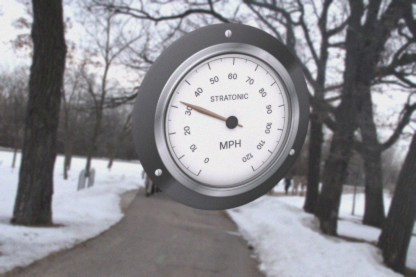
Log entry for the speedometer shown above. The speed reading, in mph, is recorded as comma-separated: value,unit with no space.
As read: 32.5,mph
